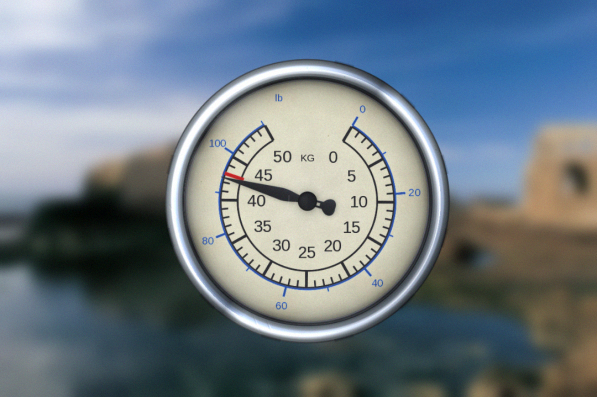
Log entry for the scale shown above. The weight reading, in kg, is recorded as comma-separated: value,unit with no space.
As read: 42.5,kg
